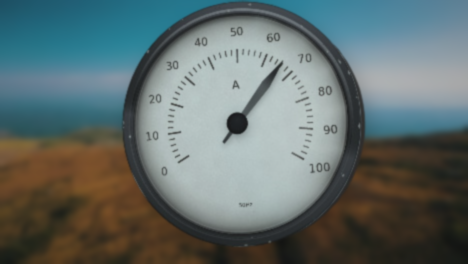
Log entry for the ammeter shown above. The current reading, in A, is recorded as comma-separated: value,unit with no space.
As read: 66,A
